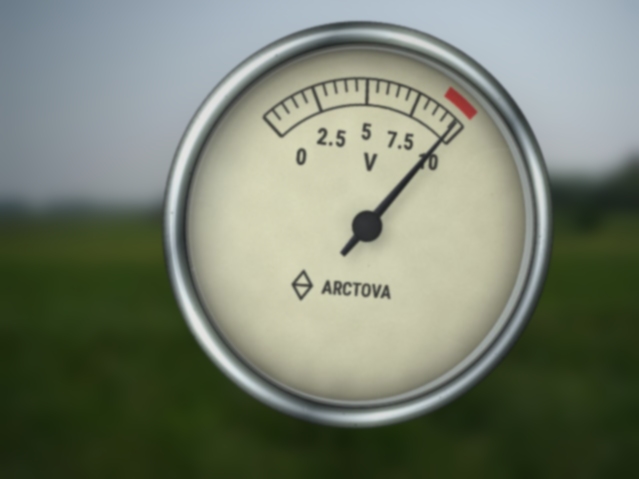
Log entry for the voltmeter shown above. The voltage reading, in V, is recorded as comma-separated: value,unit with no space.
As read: 9.5,V
